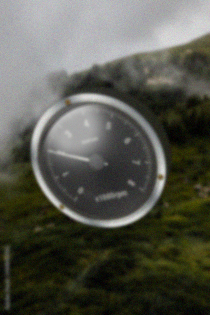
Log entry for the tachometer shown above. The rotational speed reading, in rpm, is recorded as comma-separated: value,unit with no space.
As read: 2000,rpm
